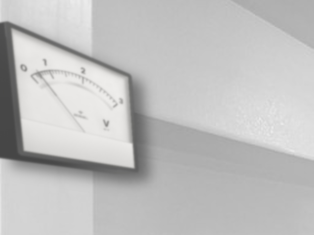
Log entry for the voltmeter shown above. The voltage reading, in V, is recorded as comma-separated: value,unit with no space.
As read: 0.5,V
